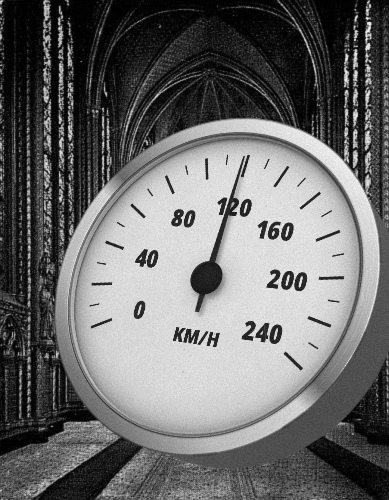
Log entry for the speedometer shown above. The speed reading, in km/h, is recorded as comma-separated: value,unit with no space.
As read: 120,km/h
